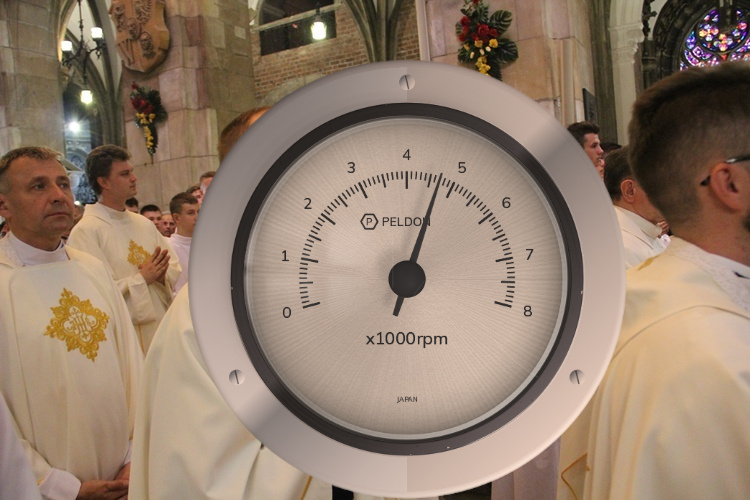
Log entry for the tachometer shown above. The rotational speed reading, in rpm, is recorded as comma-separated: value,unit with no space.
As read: 4700,rpm
